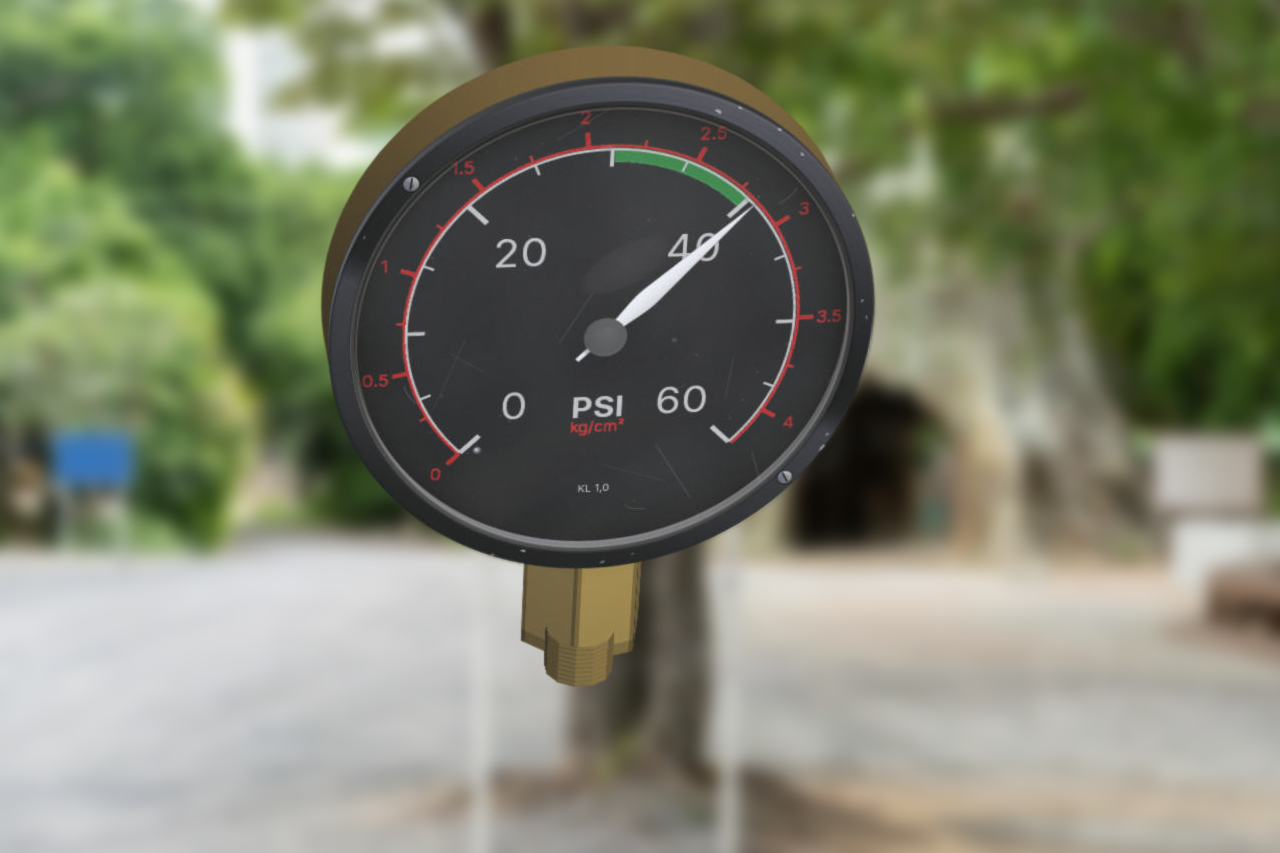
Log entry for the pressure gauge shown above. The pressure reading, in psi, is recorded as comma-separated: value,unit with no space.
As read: 40,psi
